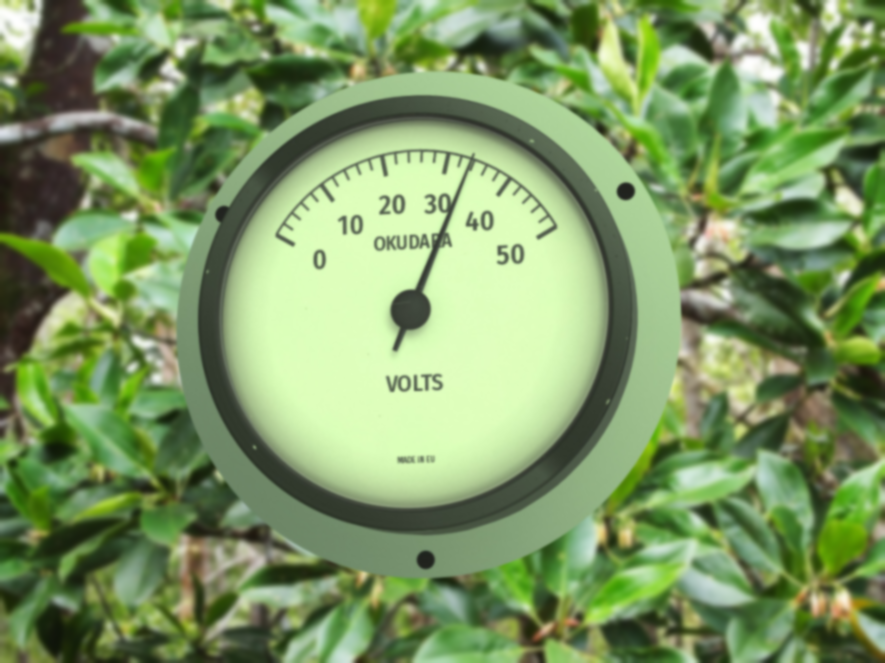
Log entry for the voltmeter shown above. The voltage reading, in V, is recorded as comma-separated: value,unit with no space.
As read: 34,V
